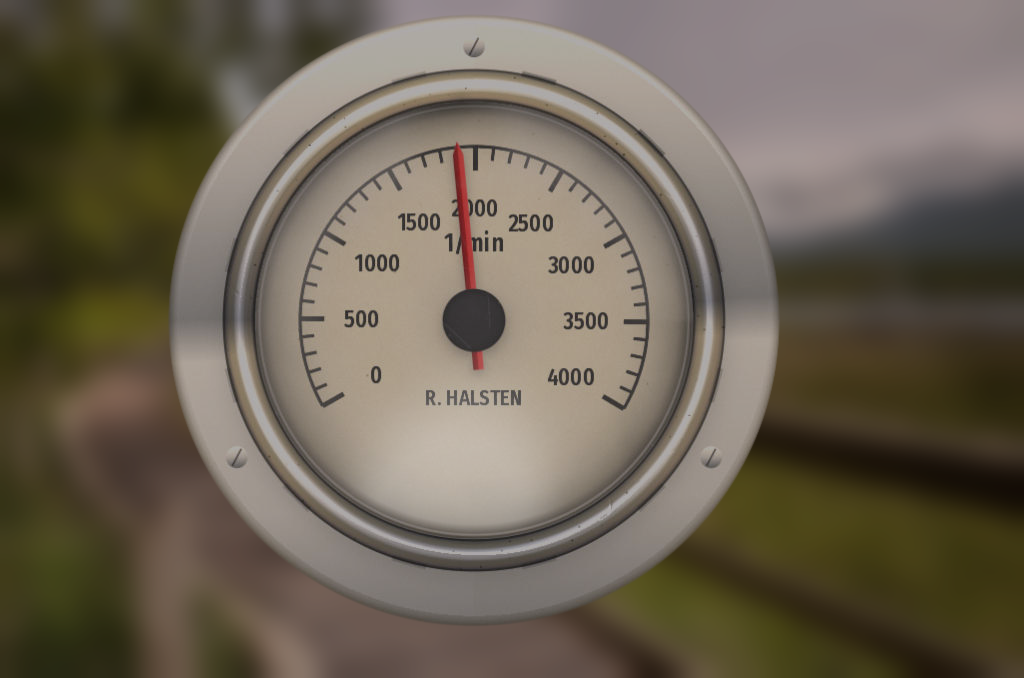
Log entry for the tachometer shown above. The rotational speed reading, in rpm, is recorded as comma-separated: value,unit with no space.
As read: 1900,rpm
